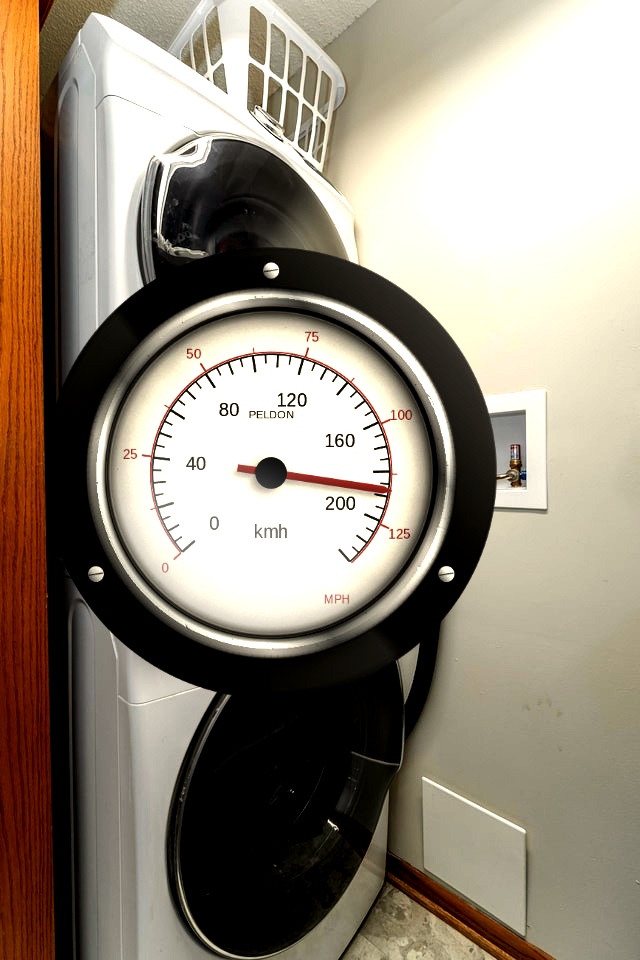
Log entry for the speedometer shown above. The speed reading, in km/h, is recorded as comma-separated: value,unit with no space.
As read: 187.5,km/h
